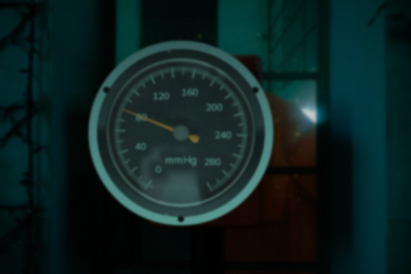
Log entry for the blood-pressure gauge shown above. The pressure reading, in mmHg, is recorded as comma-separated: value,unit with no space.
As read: 80,mmHg
